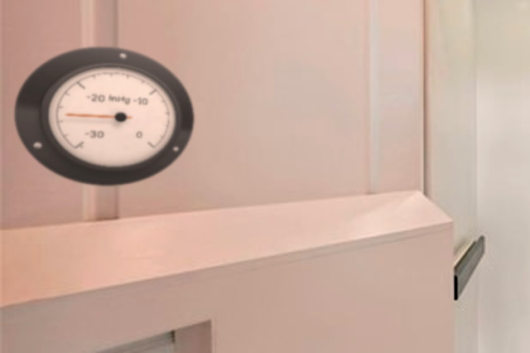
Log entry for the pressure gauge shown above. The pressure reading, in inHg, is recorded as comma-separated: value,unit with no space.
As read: -25,inHg
